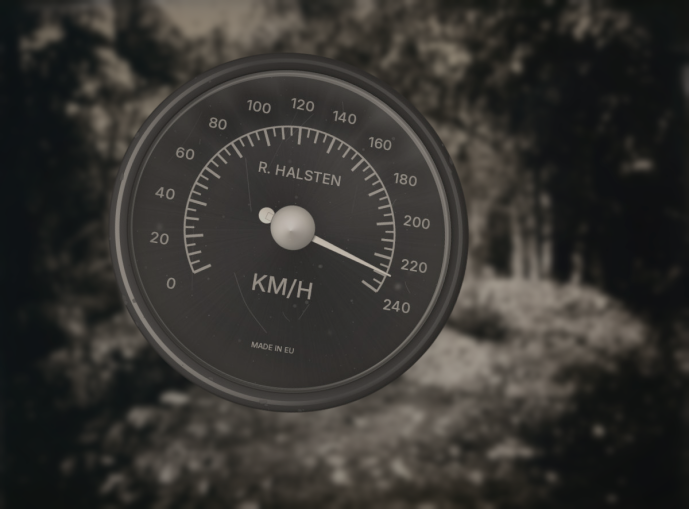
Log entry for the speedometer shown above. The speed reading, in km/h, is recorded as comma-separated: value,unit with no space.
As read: 230,km/h
